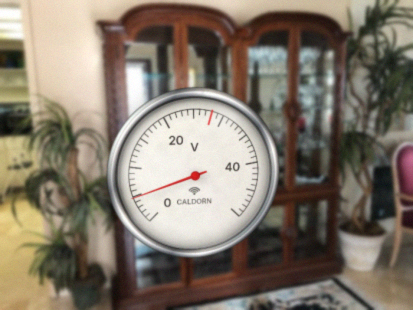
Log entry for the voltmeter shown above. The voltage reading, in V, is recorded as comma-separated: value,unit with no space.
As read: 5,V
